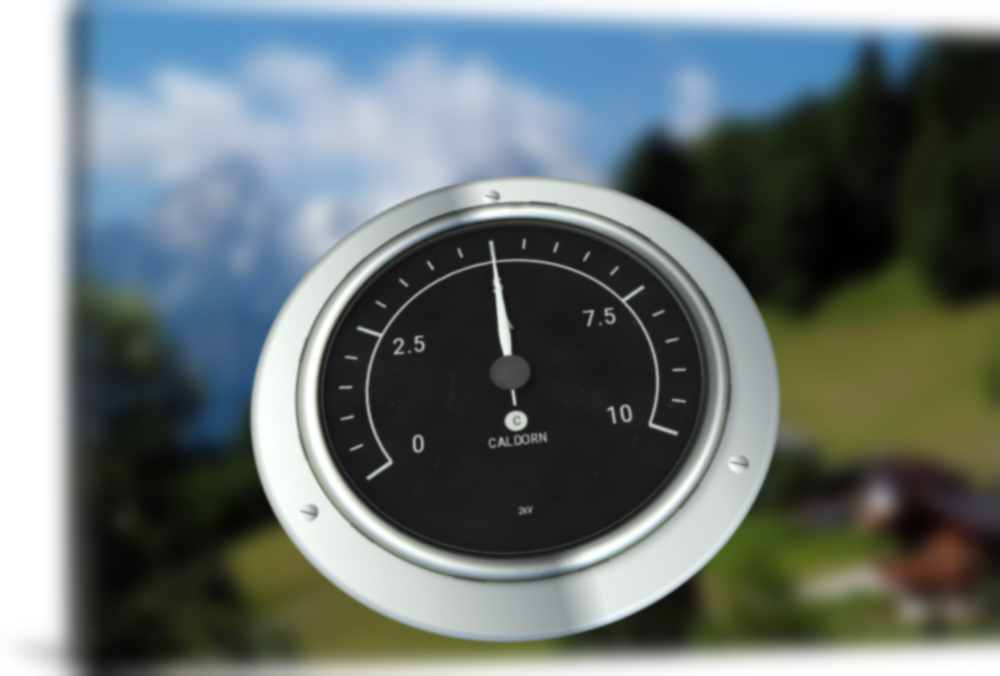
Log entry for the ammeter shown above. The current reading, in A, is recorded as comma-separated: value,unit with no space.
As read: 5,A
